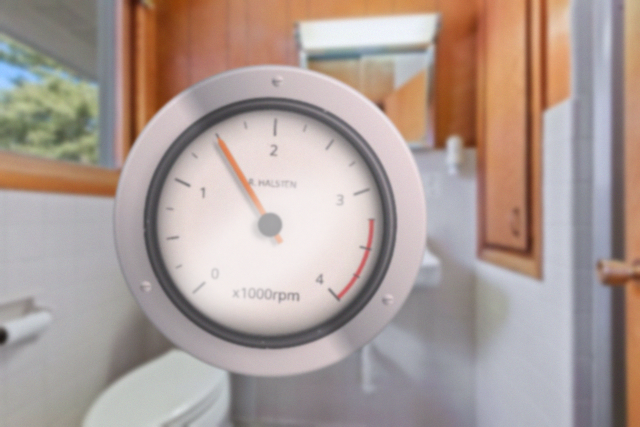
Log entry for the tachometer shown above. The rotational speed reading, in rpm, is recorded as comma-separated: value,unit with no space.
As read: 1500,rpm
